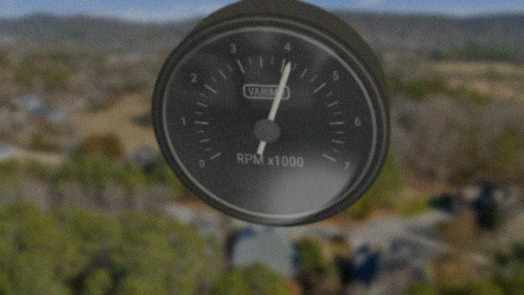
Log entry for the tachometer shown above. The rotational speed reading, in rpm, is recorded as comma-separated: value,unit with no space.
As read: 4125,rpm
